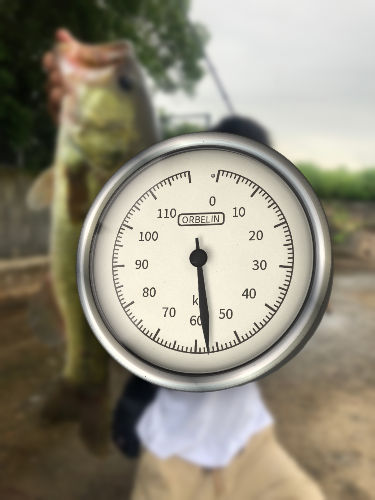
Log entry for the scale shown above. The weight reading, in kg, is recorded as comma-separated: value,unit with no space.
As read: 57,kg
